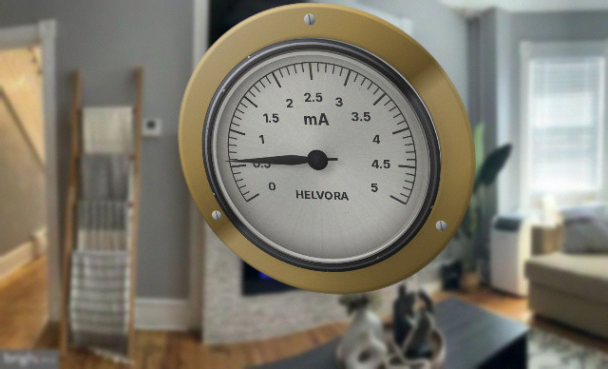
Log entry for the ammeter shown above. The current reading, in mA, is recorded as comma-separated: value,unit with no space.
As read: 0.6,mA
